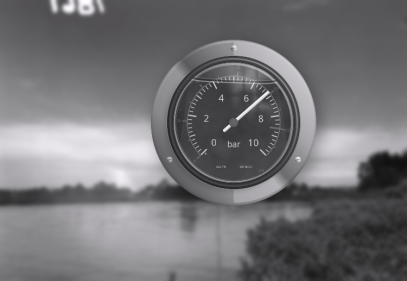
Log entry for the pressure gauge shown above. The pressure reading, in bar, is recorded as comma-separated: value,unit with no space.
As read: 6.8,bar
